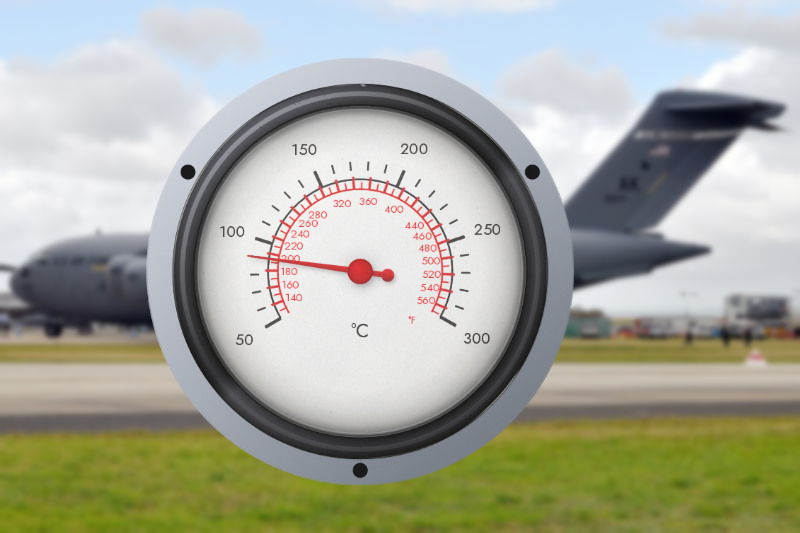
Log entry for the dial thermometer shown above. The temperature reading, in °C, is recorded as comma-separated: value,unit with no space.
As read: 90,°C
